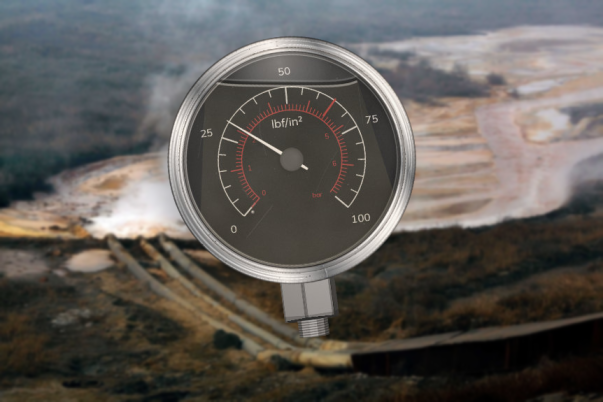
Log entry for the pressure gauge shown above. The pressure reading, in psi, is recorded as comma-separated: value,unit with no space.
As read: 30,psi
